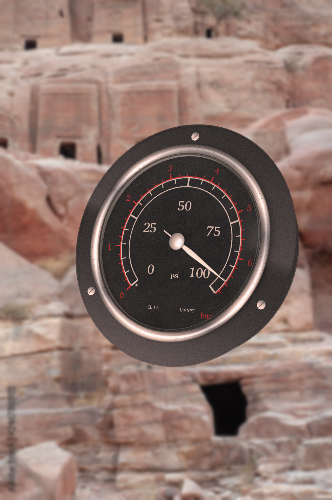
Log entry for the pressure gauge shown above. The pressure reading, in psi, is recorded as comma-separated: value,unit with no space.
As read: 95,psi
